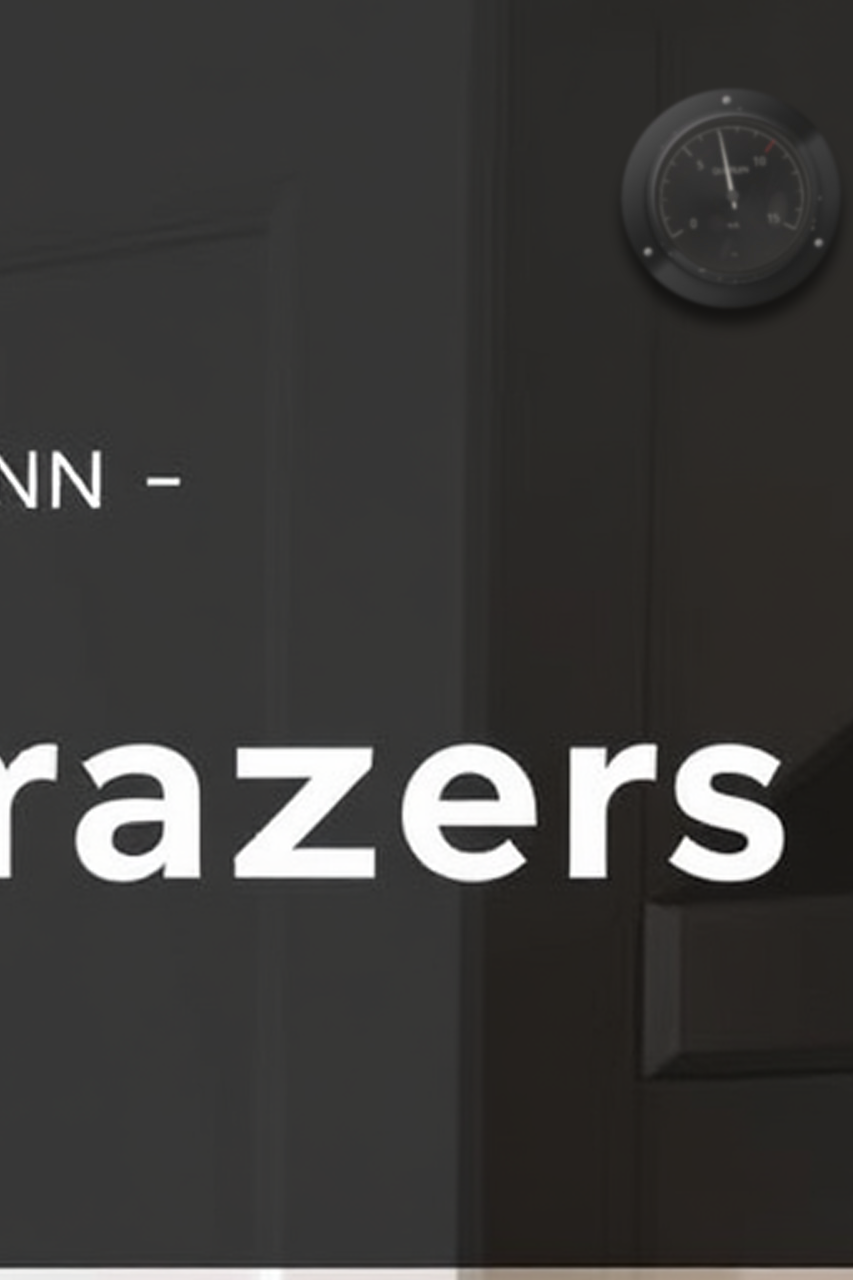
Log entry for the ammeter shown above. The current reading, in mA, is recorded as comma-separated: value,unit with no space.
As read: 7,mA
